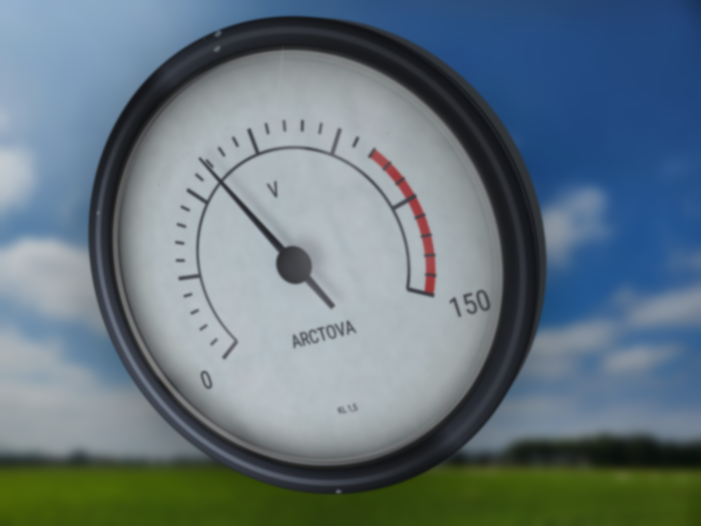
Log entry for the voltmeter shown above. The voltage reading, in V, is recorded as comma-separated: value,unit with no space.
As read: 60,V
